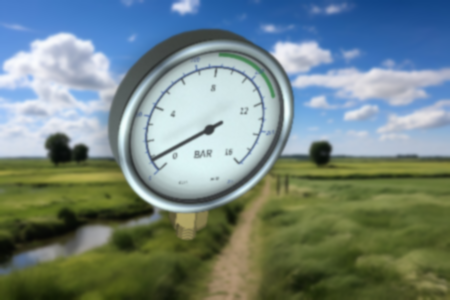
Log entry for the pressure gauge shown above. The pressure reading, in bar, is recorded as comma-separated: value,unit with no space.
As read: 1,bar
